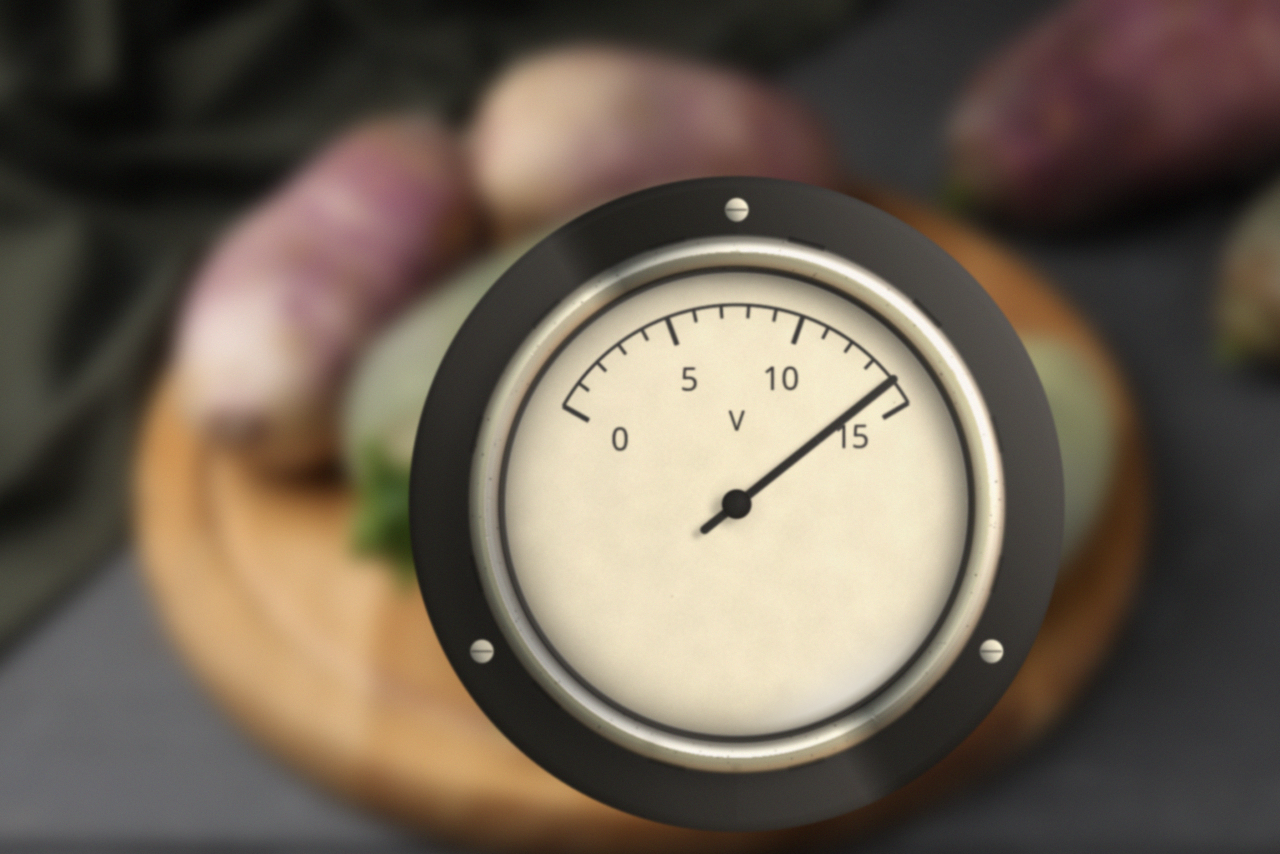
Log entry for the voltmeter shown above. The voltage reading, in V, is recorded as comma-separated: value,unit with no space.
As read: 14,V
